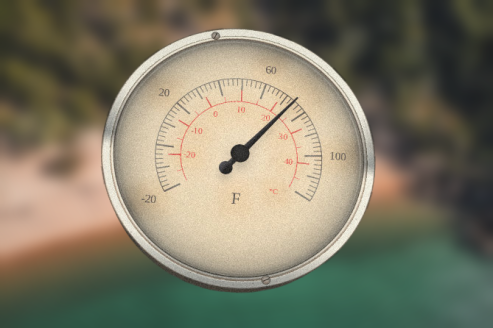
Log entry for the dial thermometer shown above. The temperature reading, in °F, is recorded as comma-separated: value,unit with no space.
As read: 74,°F
